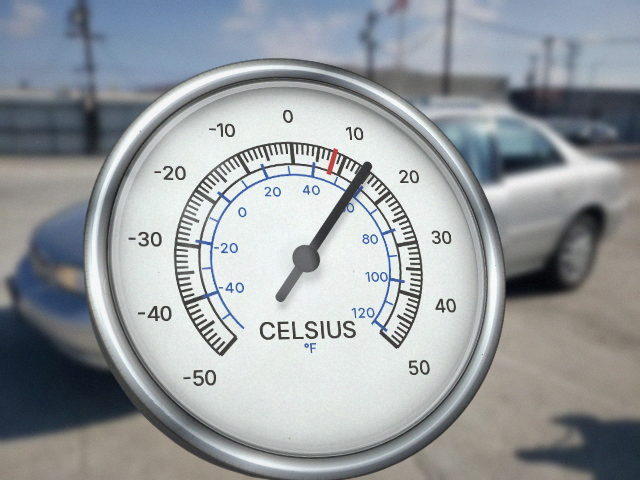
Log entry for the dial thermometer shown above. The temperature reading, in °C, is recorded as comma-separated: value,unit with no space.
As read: 14,°C
